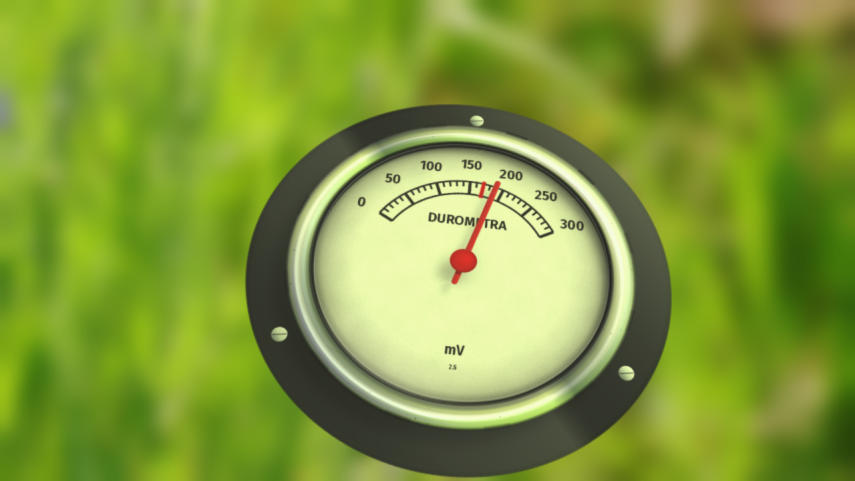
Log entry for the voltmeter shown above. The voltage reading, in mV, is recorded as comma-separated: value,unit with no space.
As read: 190,mV
